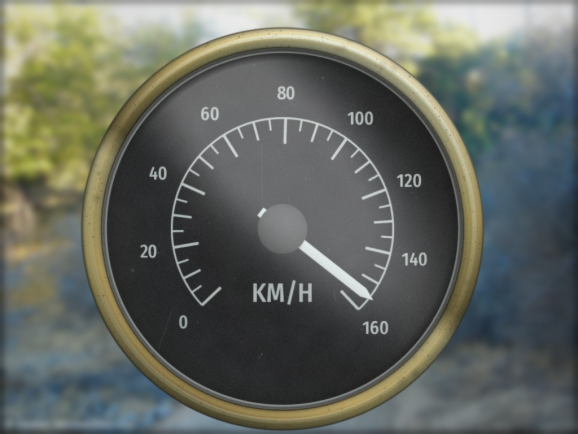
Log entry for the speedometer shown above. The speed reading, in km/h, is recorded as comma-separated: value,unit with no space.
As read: 155,km/h
